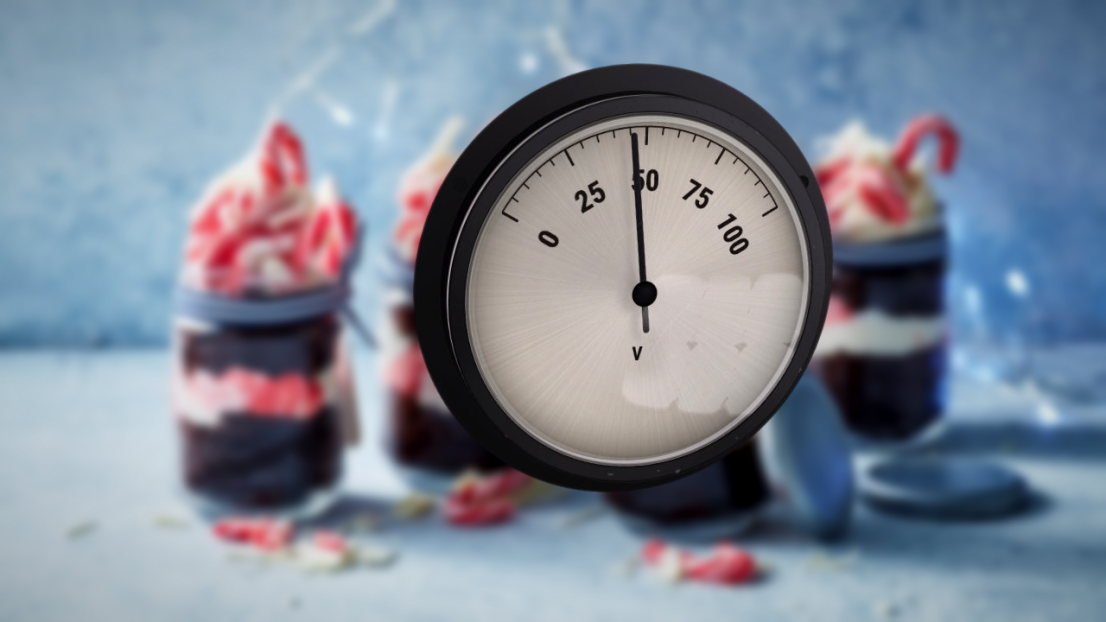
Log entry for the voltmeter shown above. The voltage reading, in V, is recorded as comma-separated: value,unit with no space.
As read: 45,V
